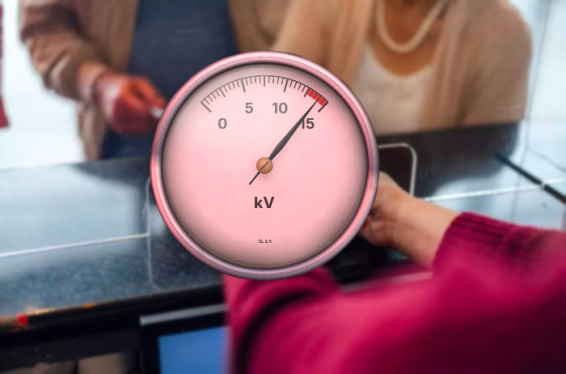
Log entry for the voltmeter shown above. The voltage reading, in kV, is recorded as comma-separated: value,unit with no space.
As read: 14,kV
